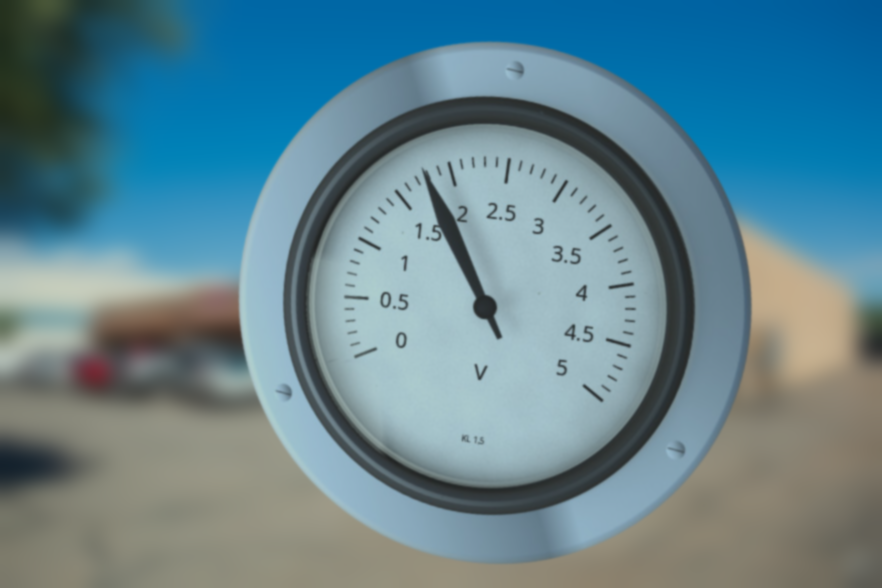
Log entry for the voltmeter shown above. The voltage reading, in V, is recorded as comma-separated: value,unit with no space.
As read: 1.8,V
